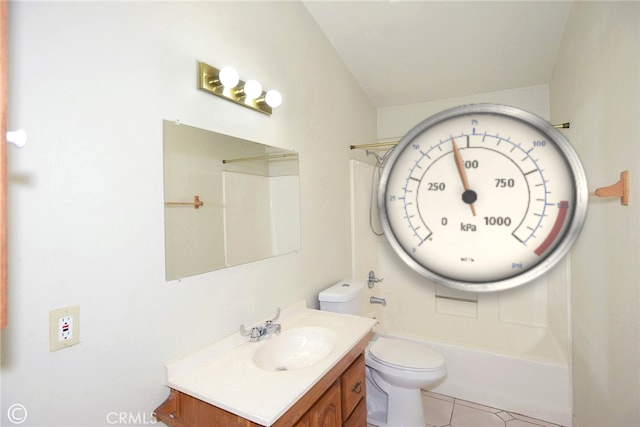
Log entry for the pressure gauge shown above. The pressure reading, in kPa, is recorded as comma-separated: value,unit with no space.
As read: 450,kPa
